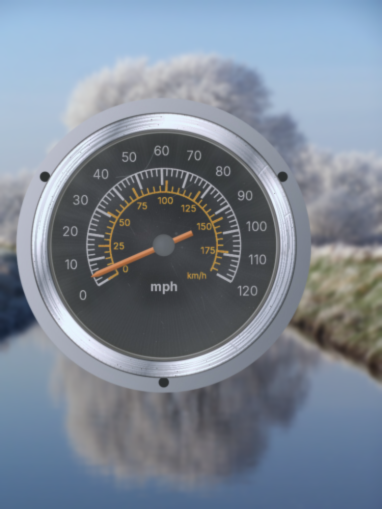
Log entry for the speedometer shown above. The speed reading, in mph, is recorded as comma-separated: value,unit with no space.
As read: 4,mph
